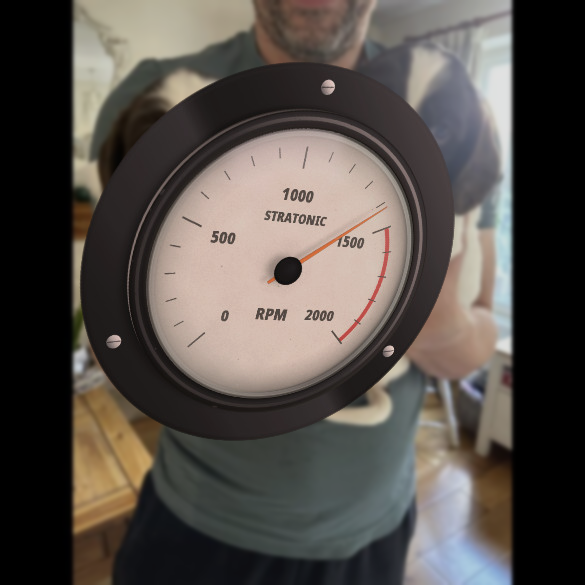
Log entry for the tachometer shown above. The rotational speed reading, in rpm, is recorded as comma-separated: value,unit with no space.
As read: 1400,rpm
